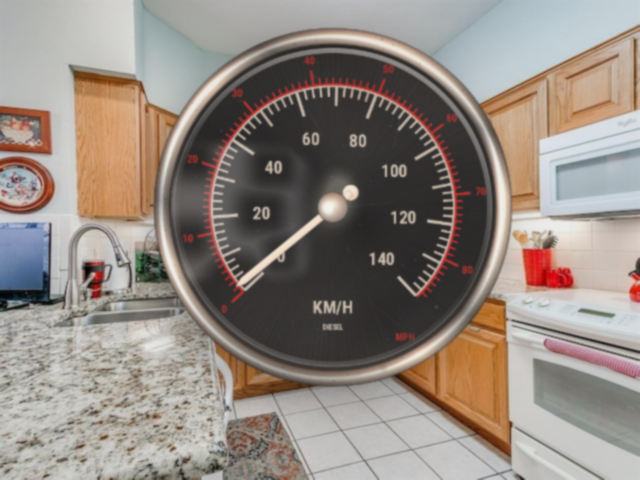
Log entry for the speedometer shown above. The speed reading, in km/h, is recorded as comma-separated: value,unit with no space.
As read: 2,km/h
